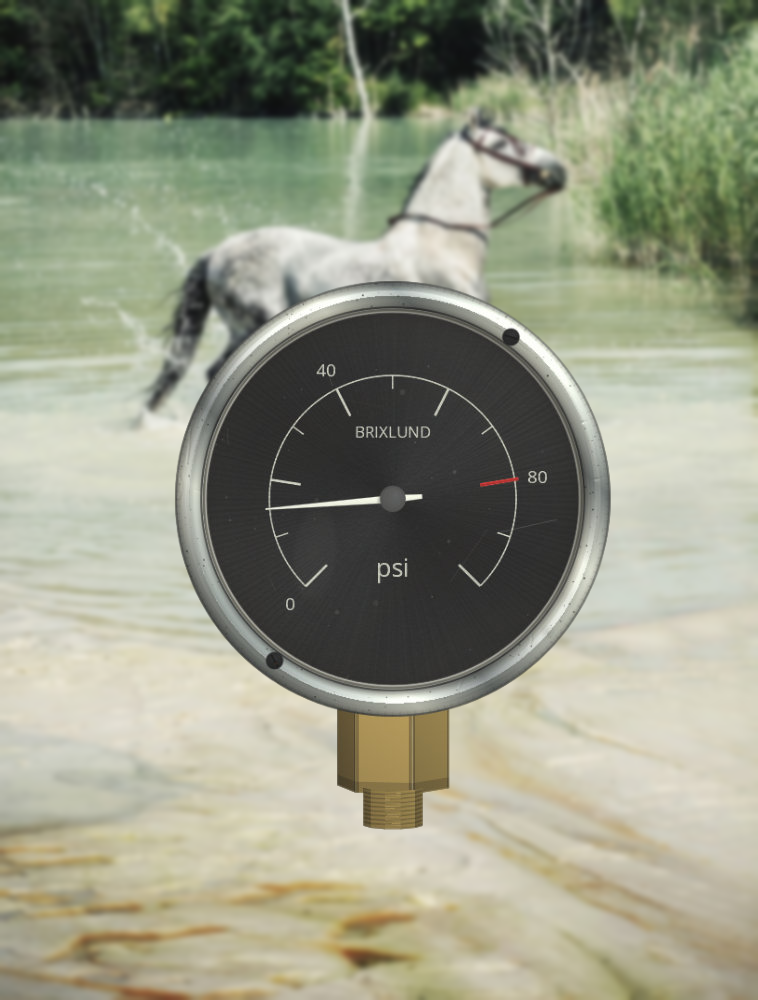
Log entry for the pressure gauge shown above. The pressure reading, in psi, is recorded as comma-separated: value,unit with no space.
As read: 15,psi
